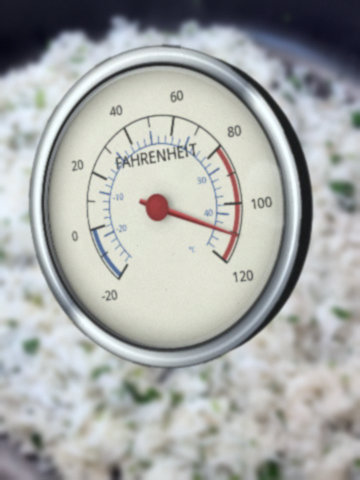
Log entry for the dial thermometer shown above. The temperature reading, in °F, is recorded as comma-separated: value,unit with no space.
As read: 110,°F
